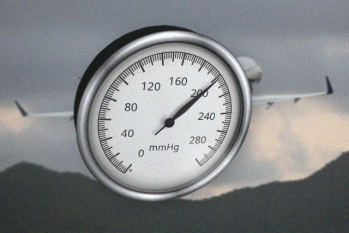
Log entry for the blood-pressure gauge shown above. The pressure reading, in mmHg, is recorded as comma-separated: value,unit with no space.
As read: 200,mmHg
